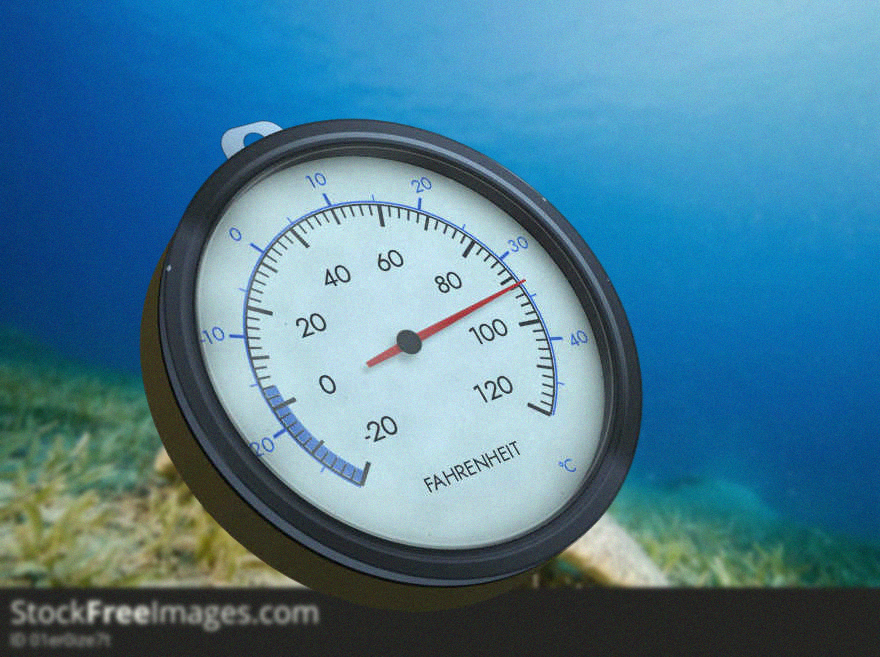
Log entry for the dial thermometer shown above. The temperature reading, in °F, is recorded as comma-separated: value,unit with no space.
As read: 92,°F
